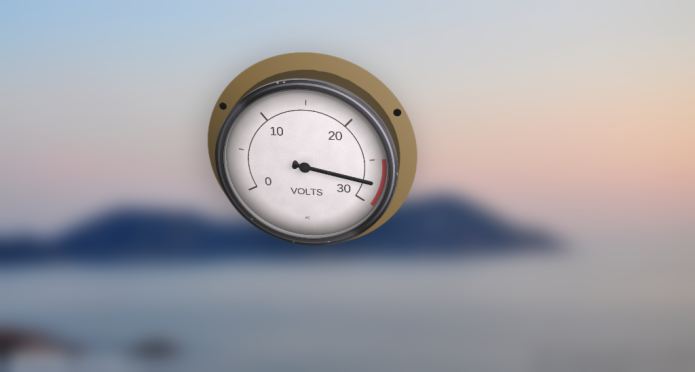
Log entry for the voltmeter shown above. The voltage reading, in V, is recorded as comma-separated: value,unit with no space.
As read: 27.5,V
